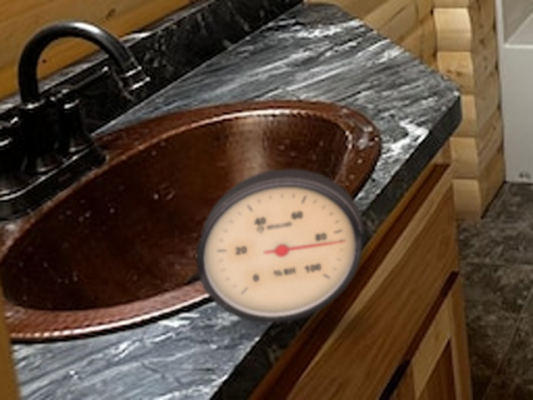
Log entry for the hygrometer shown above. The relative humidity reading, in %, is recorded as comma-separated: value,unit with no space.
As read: 84,%
